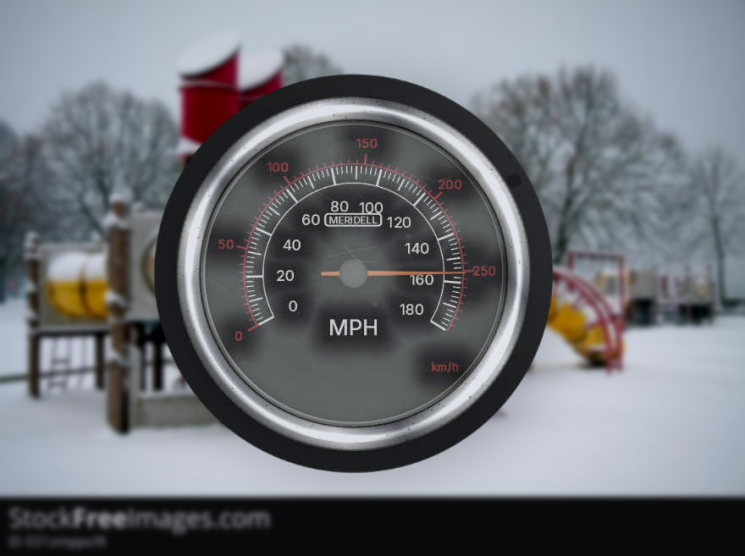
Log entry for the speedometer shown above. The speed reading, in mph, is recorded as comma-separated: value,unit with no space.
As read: 156,mph
